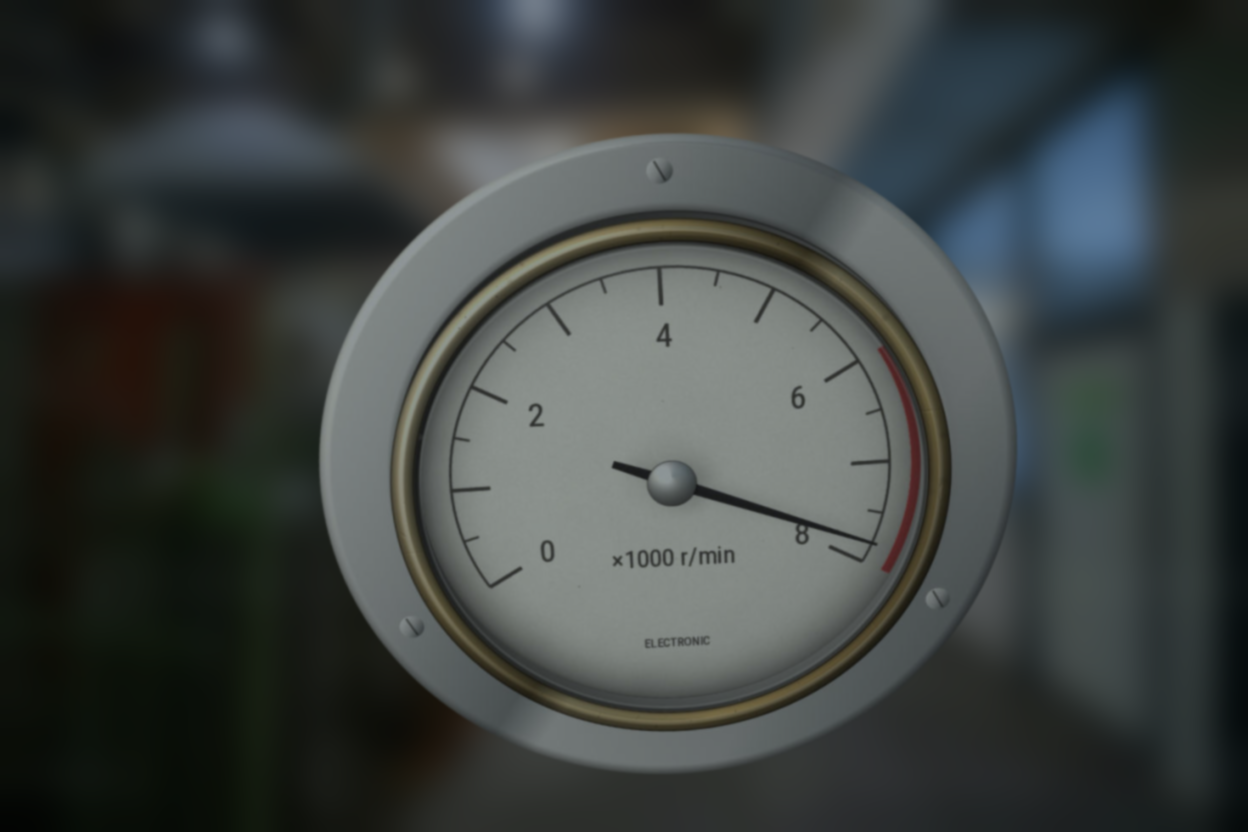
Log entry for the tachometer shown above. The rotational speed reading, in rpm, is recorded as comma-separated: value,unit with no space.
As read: 7750,rpm
